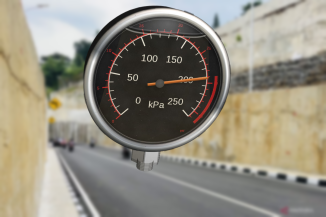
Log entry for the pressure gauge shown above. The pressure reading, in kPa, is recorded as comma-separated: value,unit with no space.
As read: 200,kPa
